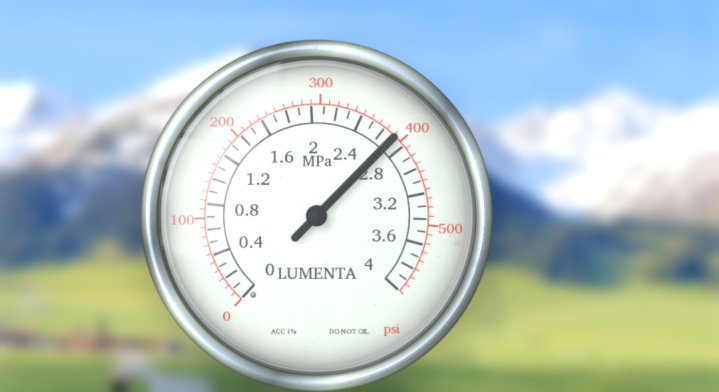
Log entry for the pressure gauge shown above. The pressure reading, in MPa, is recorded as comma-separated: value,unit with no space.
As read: 2.7,MPa
